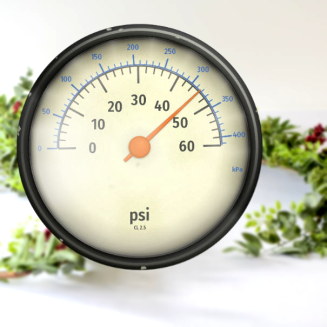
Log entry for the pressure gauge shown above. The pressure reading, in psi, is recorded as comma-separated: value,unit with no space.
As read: 46,psi
